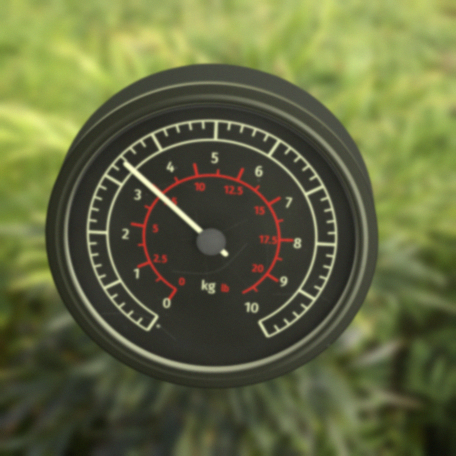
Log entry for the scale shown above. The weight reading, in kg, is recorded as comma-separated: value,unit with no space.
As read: 3.4,kg
